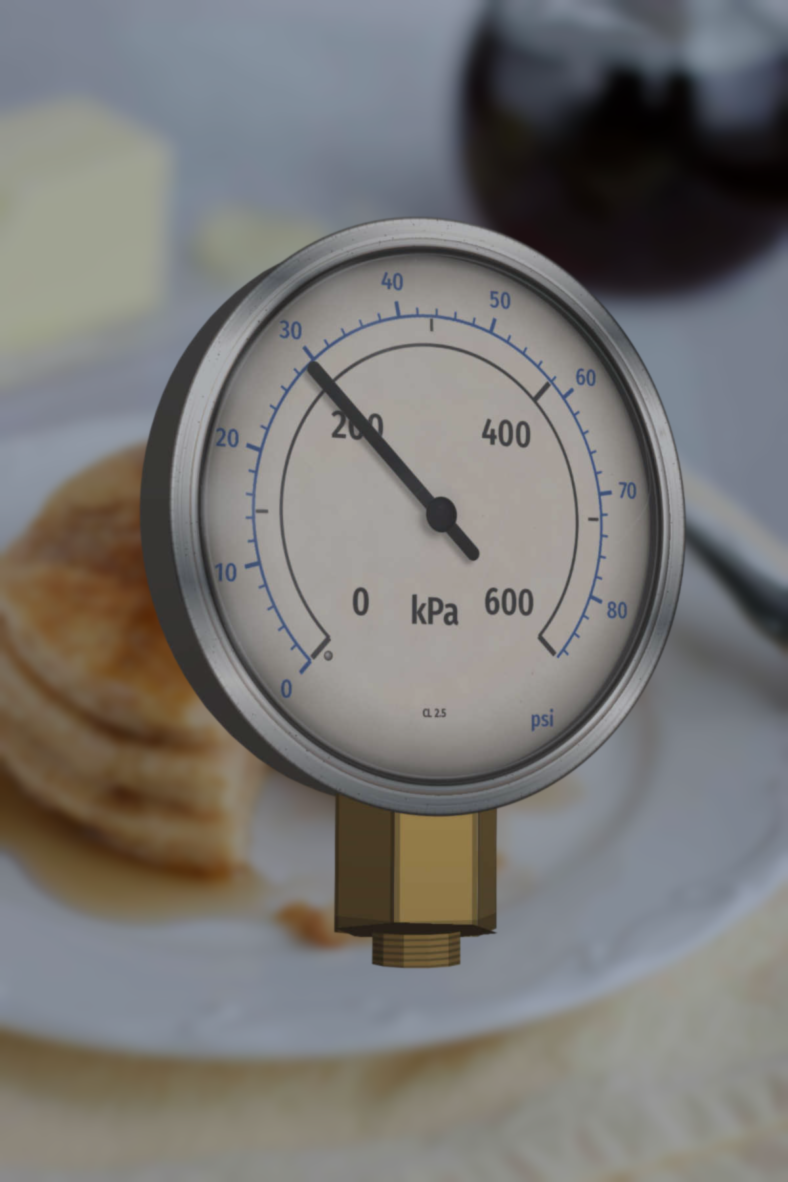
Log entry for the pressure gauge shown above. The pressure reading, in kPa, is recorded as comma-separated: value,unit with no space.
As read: 200,kPa
